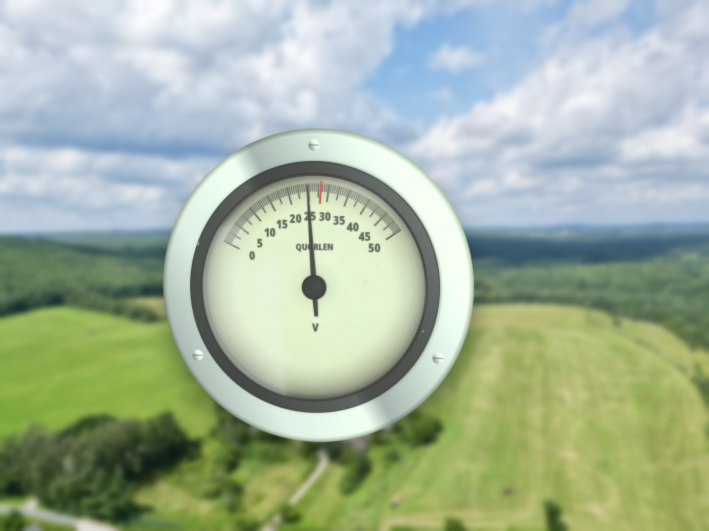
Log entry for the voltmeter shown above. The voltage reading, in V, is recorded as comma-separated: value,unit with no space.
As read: 25,V
